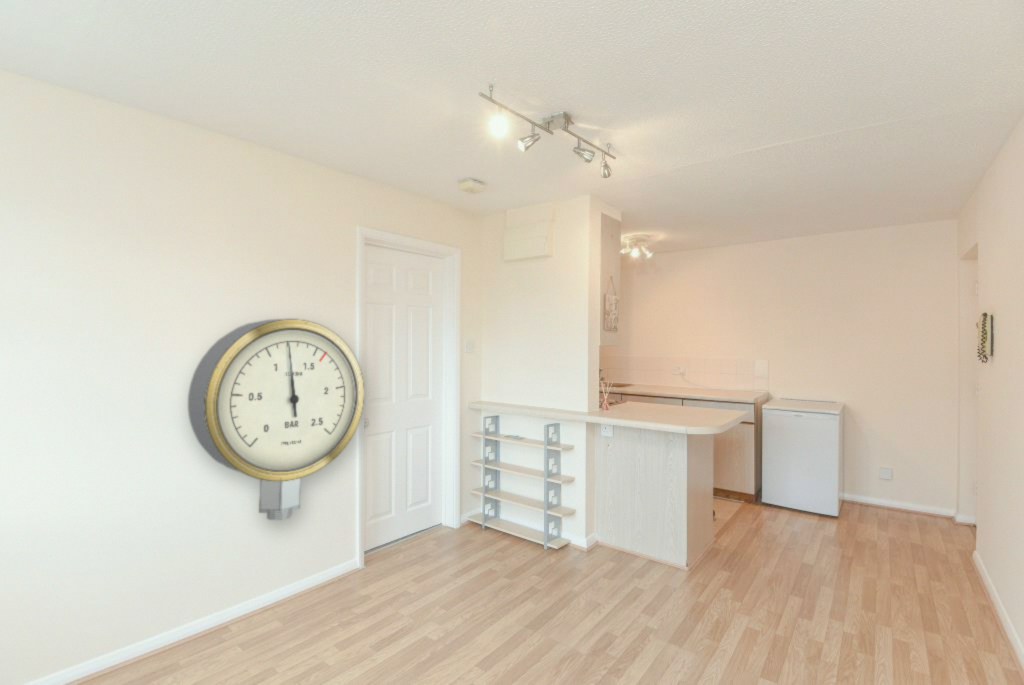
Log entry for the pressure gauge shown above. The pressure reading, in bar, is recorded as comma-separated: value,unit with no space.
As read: 1.2,bar
